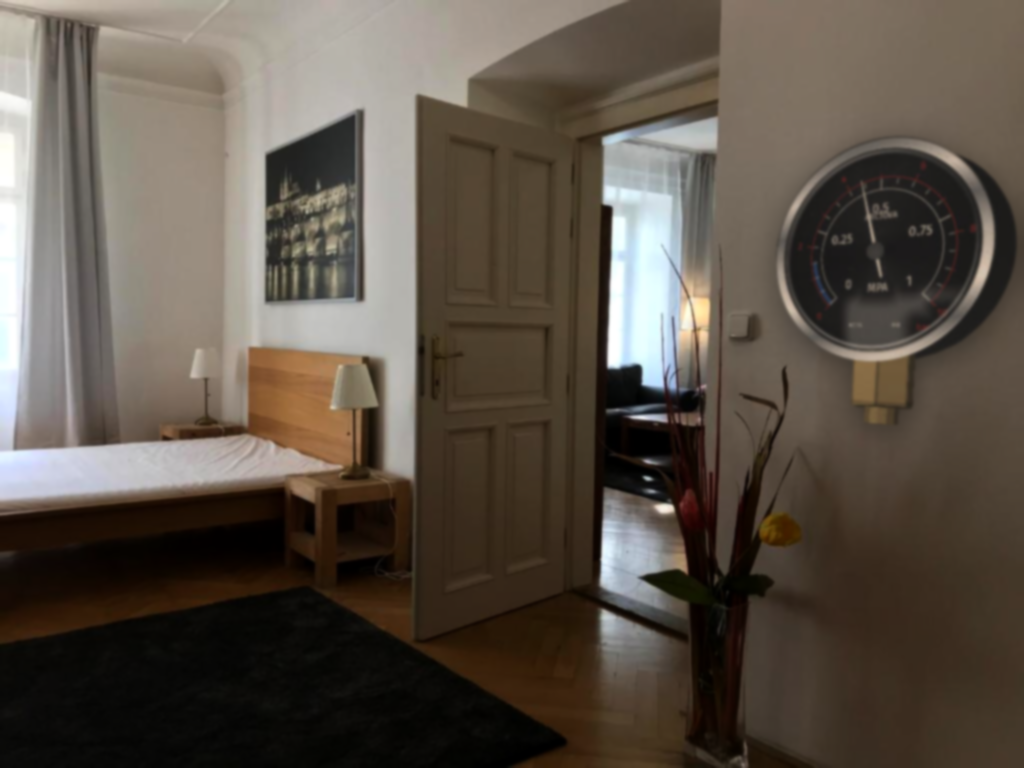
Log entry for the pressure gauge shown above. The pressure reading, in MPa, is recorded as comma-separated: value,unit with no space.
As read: 0.45,MPa
